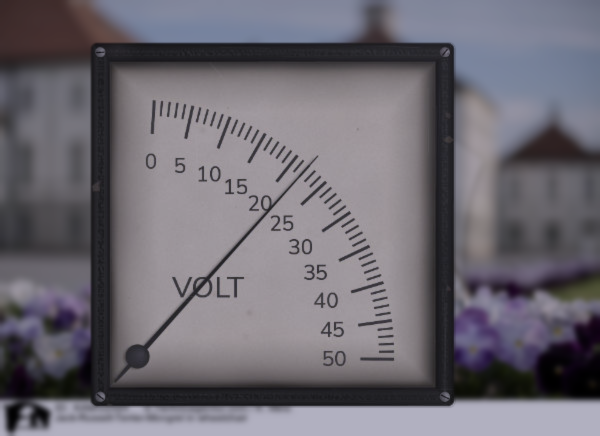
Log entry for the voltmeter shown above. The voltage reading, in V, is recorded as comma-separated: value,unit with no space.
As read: 22,V
